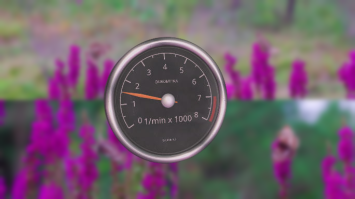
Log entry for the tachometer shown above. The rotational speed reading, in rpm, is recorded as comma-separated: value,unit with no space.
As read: 1500,rpm
